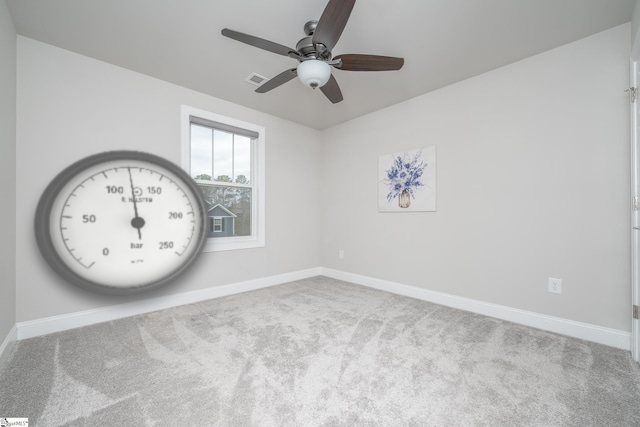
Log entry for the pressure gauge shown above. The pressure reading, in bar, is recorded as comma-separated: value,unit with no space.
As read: 120,bar
